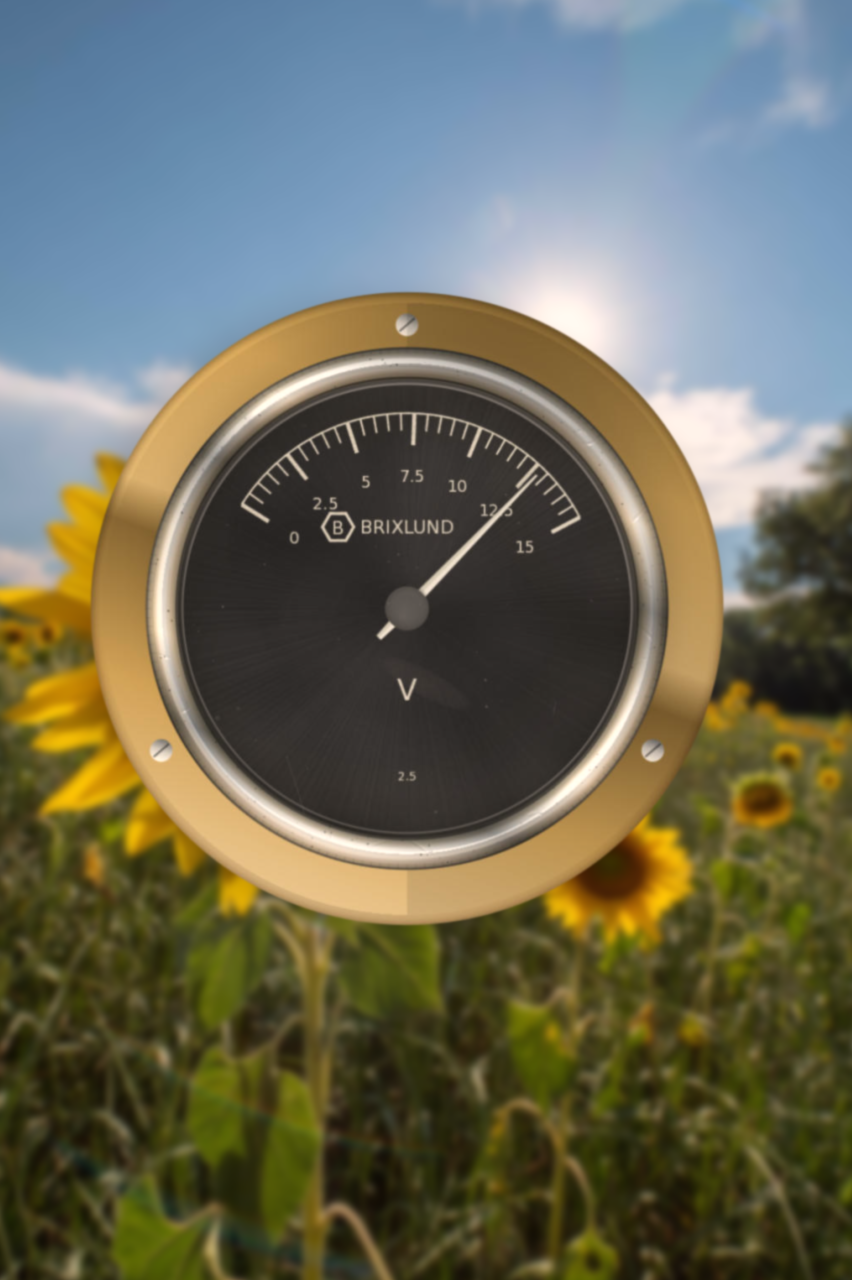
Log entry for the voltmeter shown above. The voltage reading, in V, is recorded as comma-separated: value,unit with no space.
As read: 12.75,V
